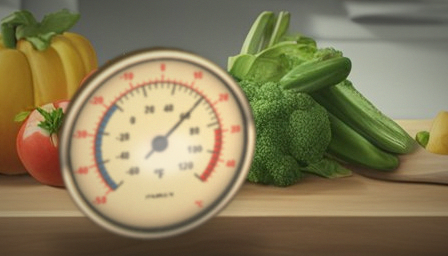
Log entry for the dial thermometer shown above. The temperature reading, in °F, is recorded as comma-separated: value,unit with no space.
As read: 60,°F
